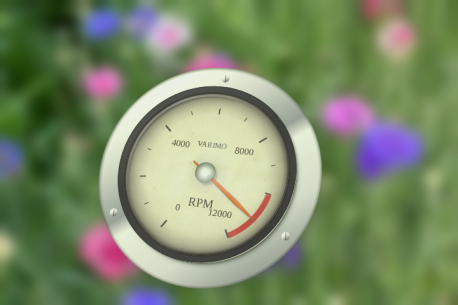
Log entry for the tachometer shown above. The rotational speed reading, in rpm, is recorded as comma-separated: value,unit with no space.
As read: 11000,rpm
